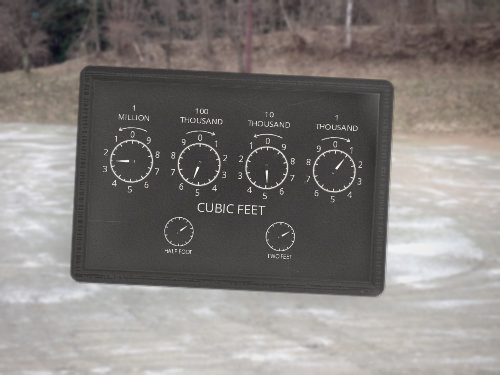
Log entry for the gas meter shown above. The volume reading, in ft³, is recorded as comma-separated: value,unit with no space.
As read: 255100,ft³
